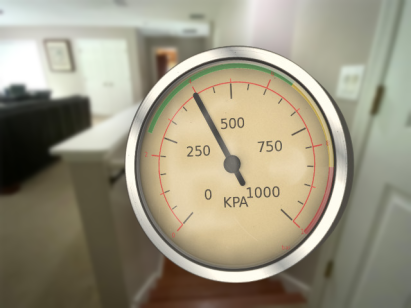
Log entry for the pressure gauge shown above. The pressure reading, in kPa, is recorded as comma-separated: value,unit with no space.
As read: 400,kPa
